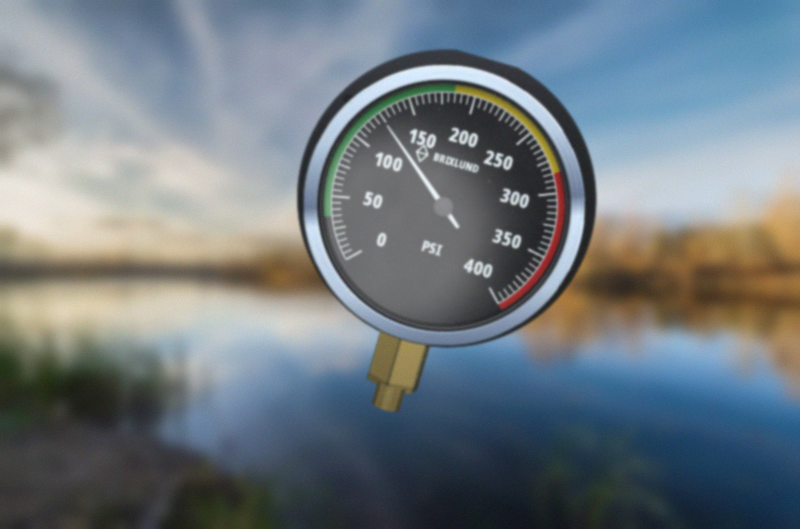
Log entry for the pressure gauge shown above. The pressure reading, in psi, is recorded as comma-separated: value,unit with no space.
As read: 125,psi
